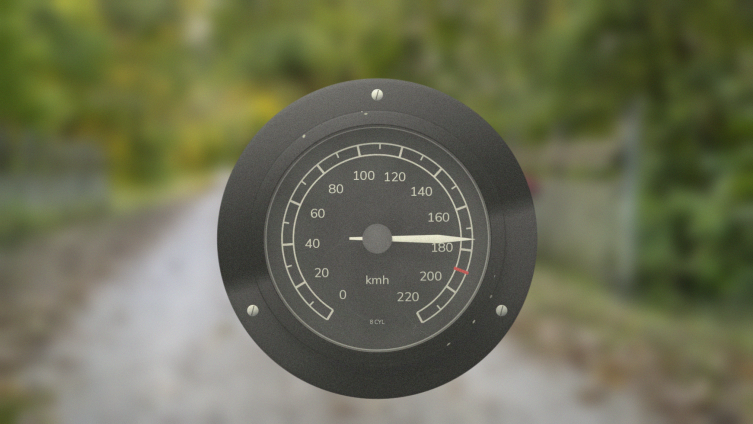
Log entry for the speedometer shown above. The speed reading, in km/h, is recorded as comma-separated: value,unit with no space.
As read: 175,km/h
